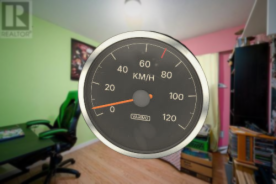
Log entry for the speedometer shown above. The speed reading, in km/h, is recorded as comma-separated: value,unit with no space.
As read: 5,km/h
